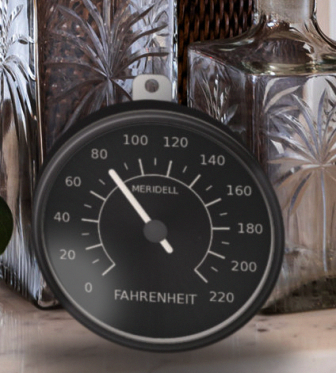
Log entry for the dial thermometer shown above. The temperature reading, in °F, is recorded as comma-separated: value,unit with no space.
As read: 80,°F
